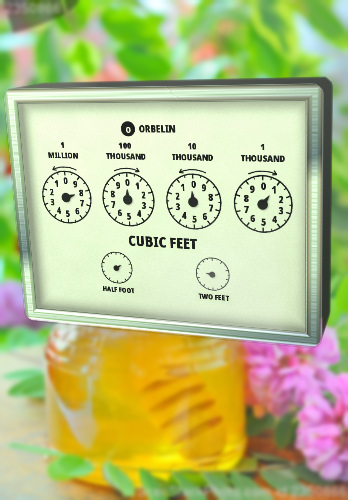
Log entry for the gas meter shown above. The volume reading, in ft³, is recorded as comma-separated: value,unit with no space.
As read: 800100,ft³
